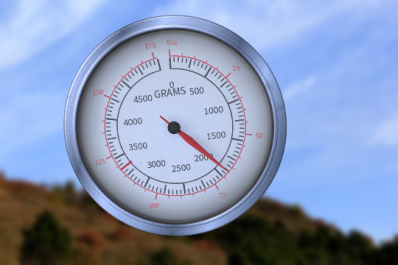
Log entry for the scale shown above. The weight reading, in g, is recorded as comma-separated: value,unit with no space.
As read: 1900,g
